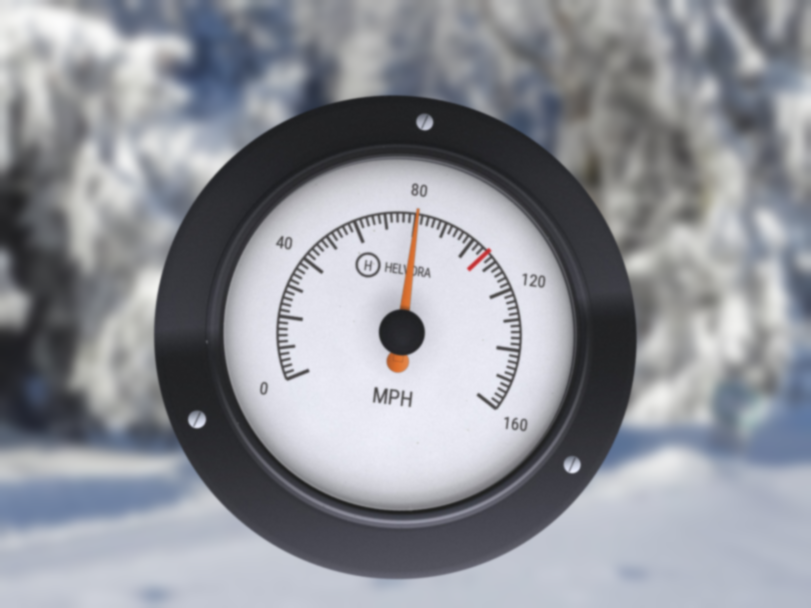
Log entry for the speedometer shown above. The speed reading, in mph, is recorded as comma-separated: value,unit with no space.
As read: 80,mph
